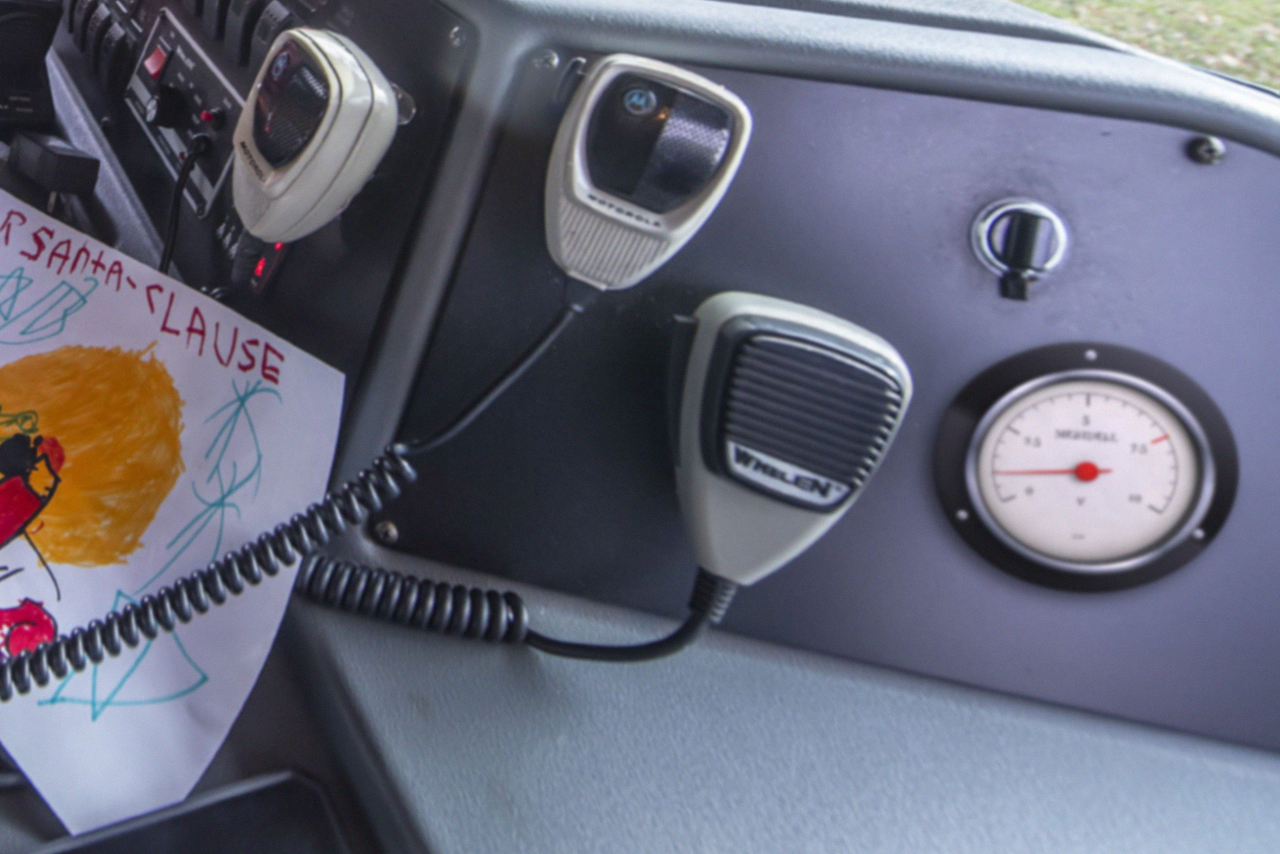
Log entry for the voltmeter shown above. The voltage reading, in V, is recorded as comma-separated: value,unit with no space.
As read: 1,V
